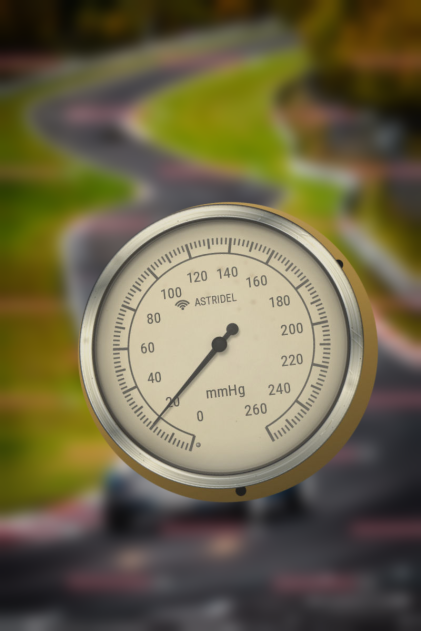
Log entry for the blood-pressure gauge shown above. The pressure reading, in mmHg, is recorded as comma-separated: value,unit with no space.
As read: 20,mmHg
